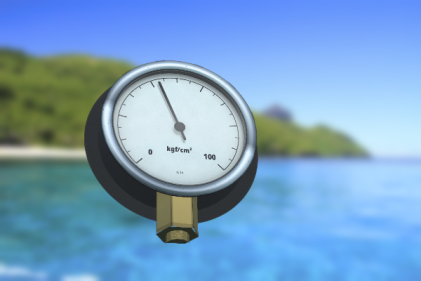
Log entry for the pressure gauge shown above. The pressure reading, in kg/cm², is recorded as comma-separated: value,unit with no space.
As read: 42.5,kg/cm²
